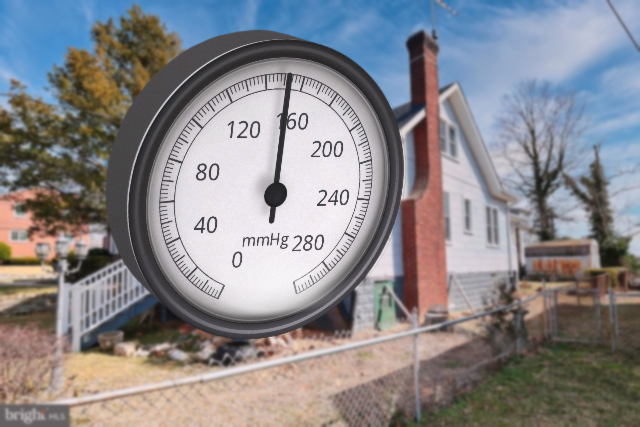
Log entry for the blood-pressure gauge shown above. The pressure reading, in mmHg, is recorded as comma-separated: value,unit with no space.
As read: 150,mmHg
